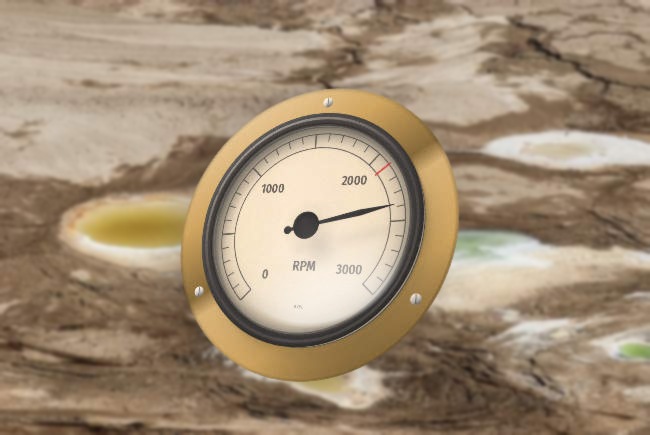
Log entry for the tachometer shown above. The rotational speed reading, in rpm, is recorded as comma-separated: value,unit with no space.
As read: 2400,rpm
